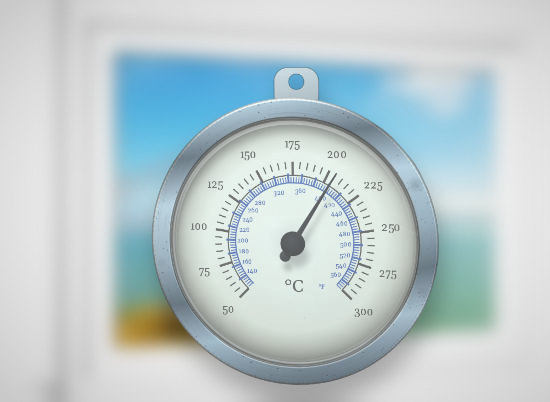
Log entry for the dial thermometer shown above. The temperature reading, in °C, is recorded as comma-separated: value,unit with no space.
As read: 205,°C
